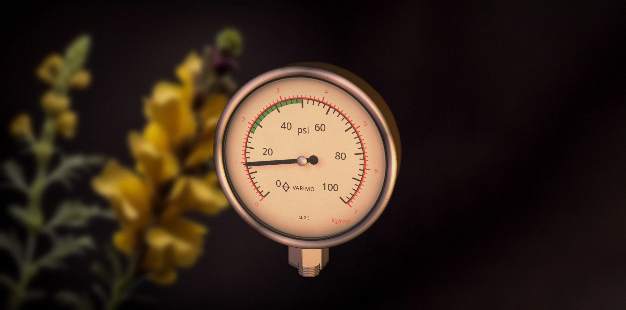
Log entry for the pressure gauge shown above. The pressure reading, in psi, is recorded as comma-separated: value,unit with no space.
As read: 14,psi
